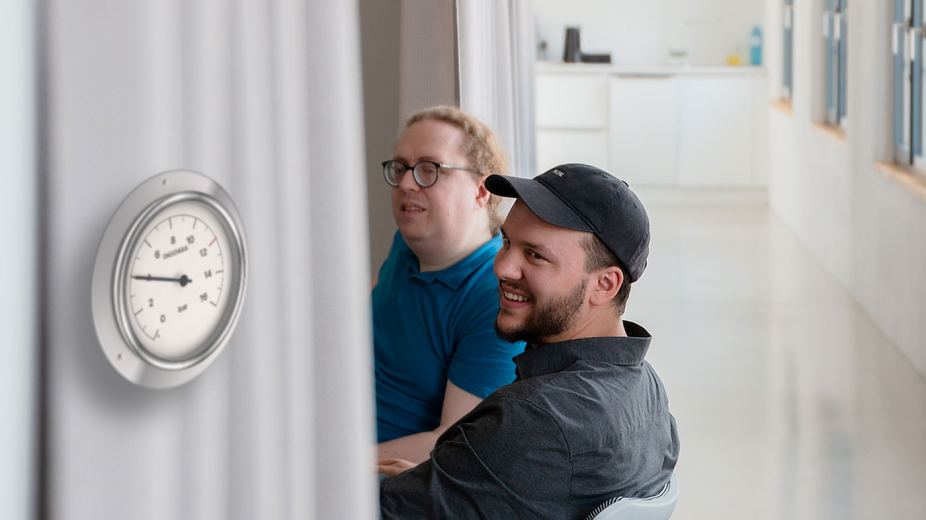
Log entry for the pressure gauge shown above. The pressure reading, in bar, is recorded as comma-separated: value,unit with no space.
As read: 4,bar
